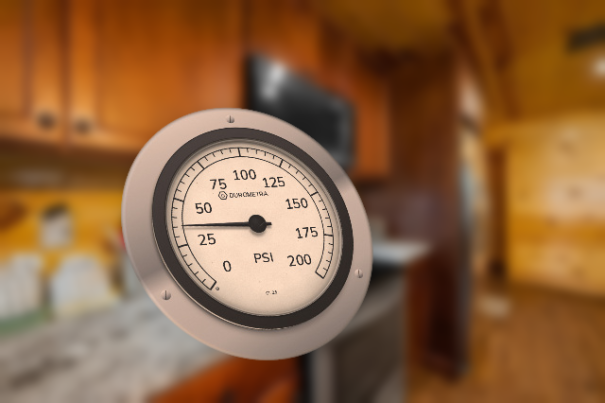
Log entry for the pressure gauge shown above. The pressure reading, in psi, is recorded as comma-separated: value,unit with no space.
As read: 35,psi
